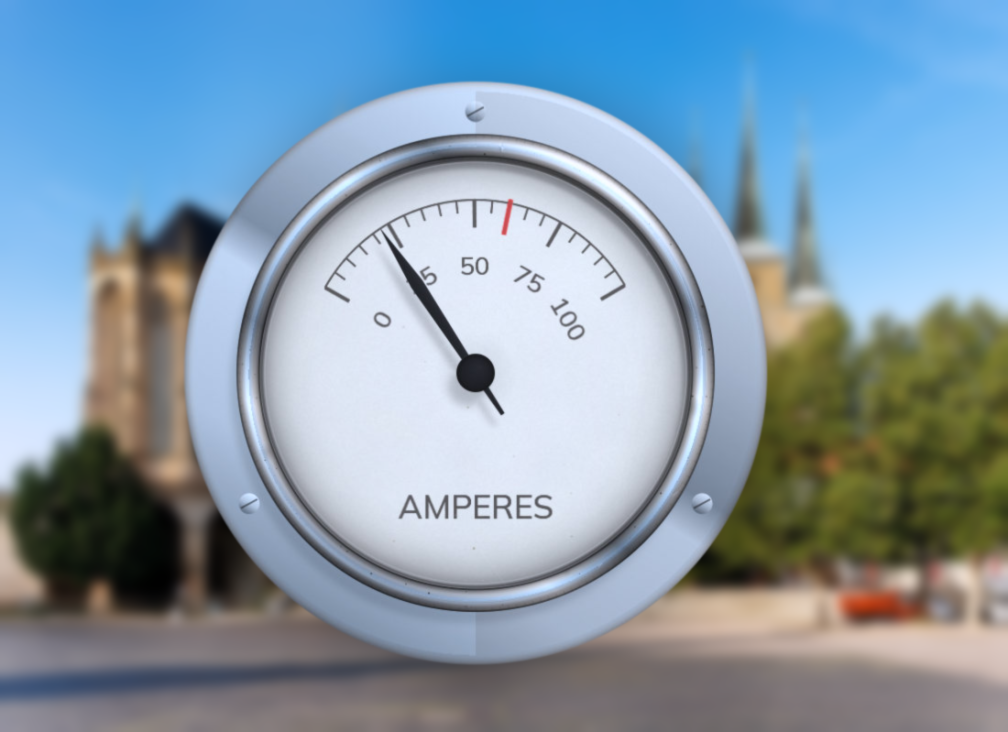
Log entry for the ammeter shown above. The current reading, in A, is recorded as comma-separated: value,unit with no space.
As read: 22.5,A
